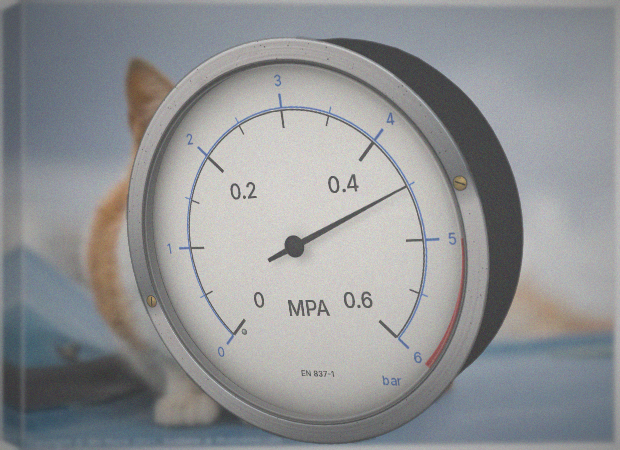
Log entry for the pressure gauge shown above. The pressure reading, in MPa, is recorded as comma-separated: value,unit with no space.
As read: 0.45,MPa
